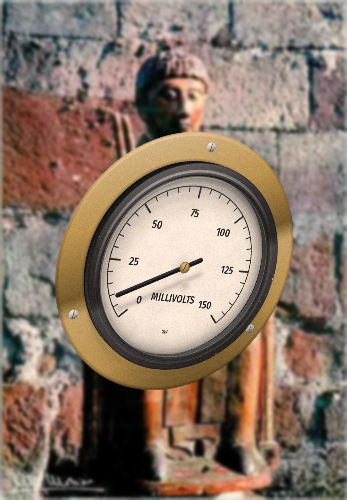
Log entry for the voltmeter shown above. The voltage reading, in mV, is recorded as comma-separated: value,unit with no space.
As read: 10,mV
